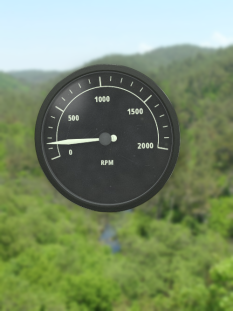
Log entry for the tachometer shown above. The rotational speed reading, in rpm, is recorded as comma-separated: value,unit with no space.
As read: 150,rpm
